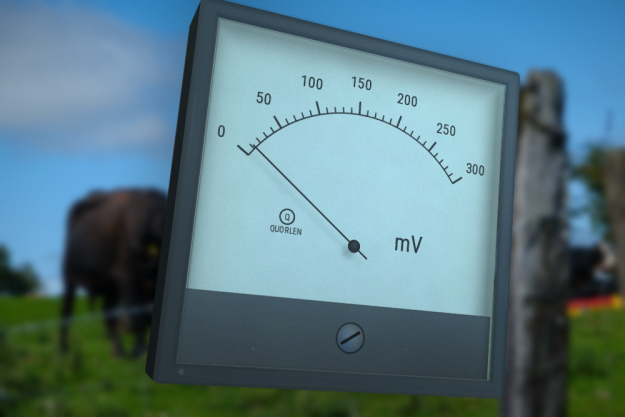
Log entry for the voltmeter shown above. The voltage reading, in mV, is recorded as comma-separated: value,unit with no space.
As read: 10,mV
